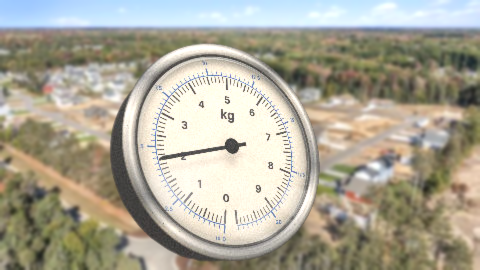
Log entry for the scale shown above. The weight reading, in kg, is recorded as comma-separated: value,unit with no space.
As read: 2,kg
